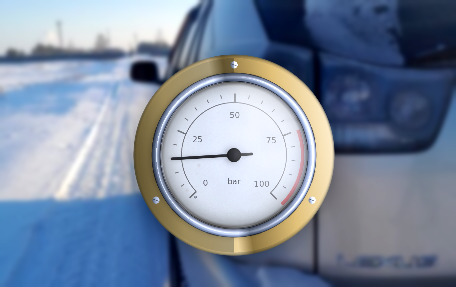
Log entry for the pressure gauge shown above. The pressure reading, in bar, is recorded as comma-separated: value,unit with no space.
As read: 15,bar
